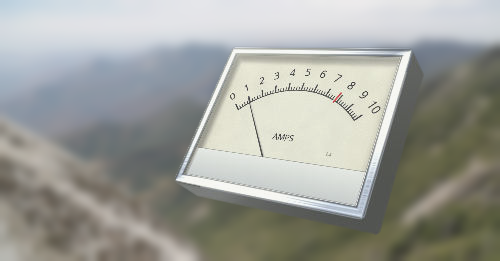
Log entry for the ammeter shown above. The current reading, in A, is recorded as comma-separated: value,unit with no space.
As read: 1,A
